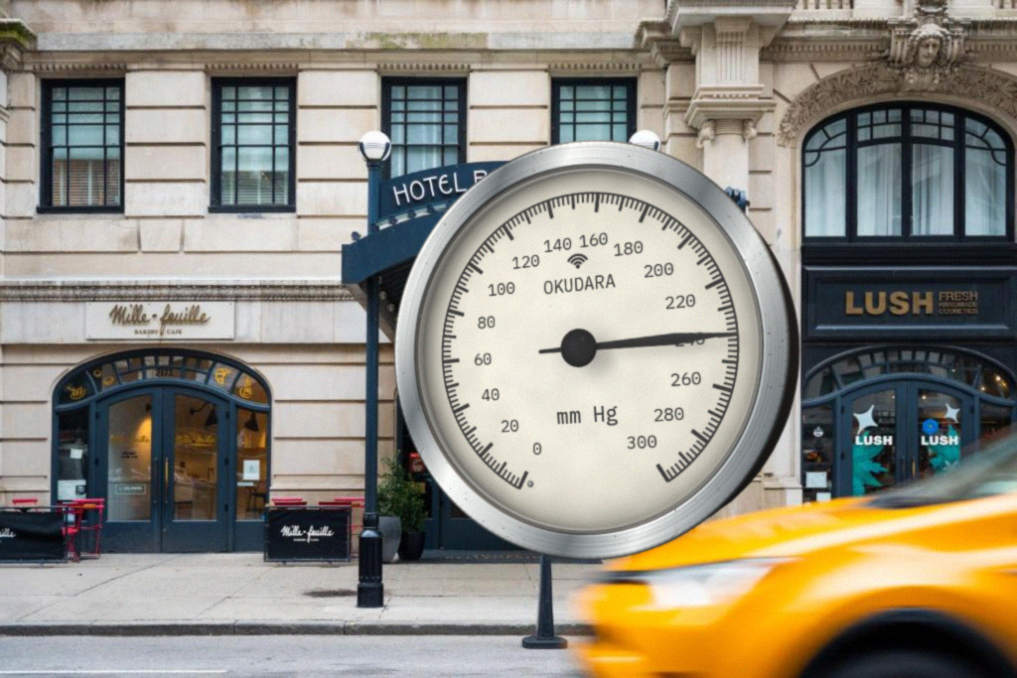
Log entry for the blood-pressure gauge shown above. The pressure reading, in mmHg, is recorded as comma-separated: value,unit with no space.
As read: 240,mmHg
